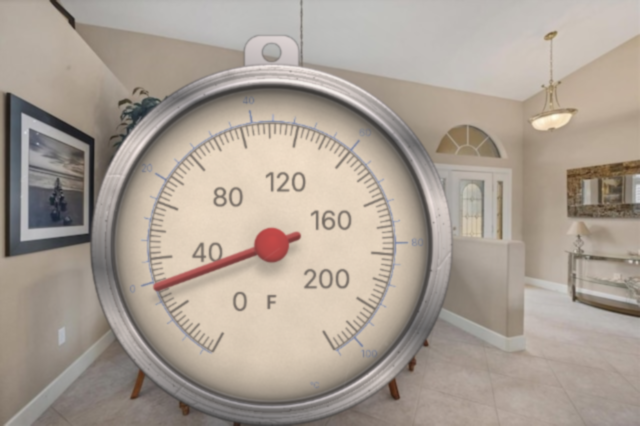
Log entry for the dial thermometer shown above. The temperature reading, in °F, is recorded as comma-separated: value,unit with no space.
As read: 30,°F
